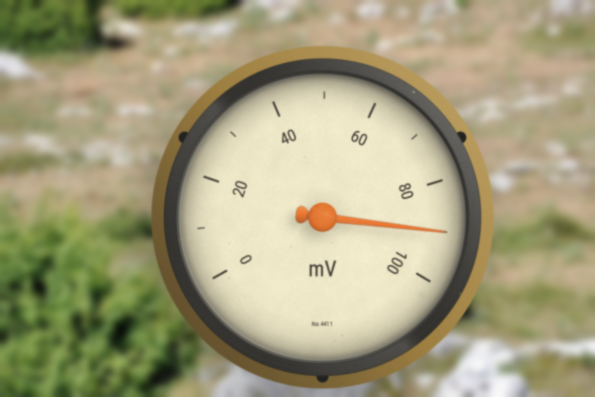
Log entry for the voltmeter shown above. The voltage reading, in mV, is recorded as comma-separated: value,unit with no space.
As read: 90,mV
